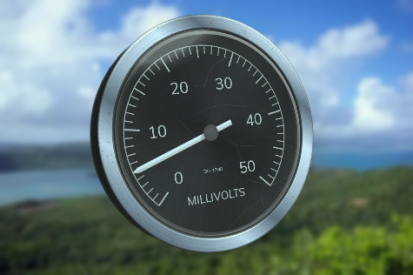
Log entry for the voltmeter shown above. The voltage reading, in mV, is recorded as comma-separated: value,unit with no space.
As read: 5,mV
